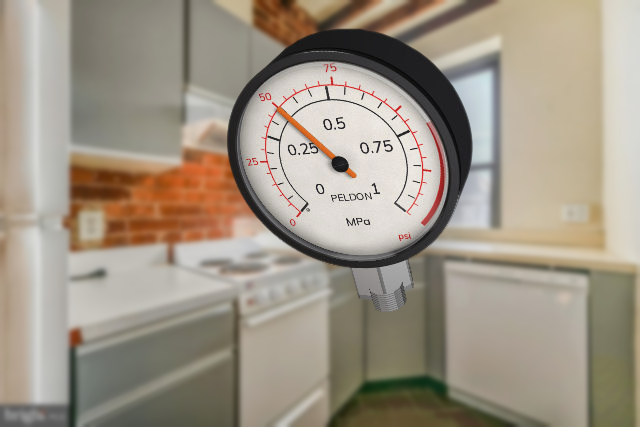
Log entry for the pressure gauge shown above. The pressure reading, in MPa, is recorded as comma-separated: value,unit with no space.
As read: 0.35,MPa
